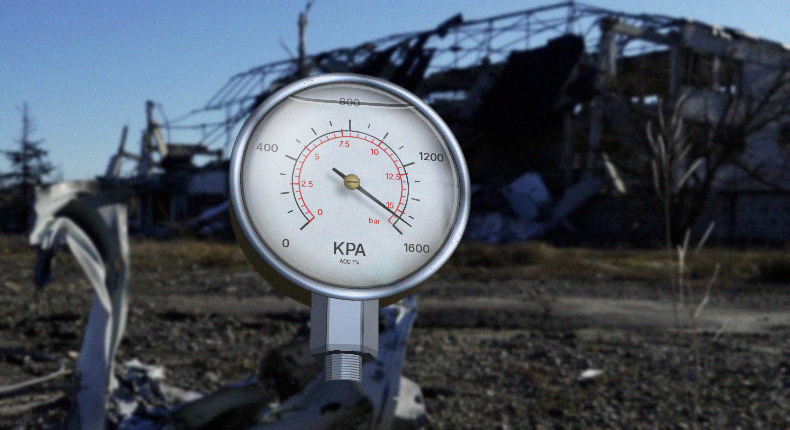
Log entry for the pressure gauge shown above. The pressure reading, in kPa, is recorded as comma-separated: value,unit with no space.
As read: 1550,kPa
